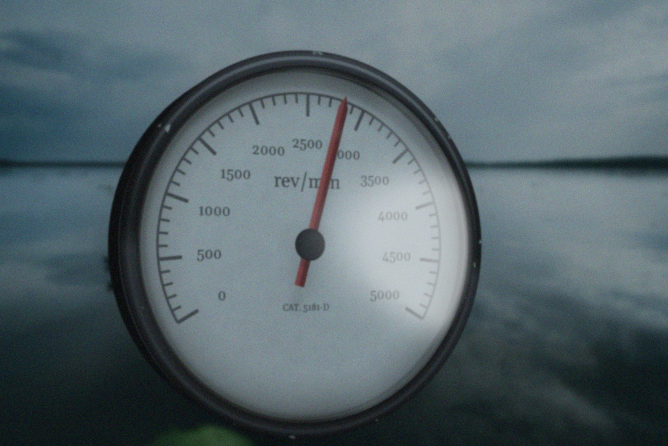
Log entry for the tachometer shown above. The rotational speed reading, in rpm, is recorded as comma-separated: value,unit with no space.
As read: 2800,rpm
